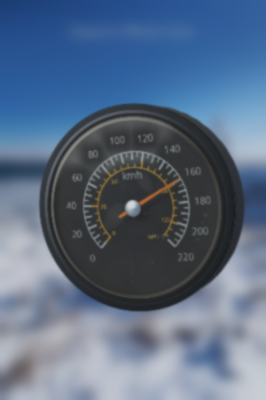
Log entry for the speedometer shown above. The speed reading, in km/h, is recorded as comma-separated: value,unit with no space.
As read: 160,km/h
